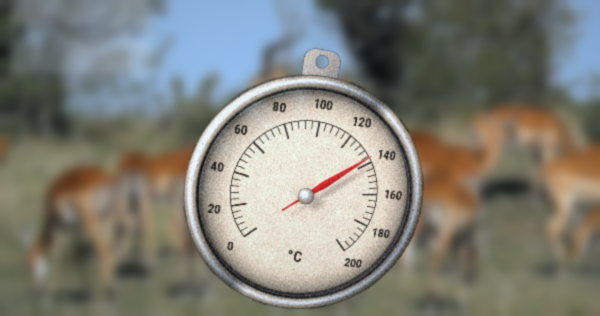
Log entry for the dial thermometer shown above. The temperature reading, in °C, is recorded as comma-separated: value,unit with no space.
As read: 136,°C
